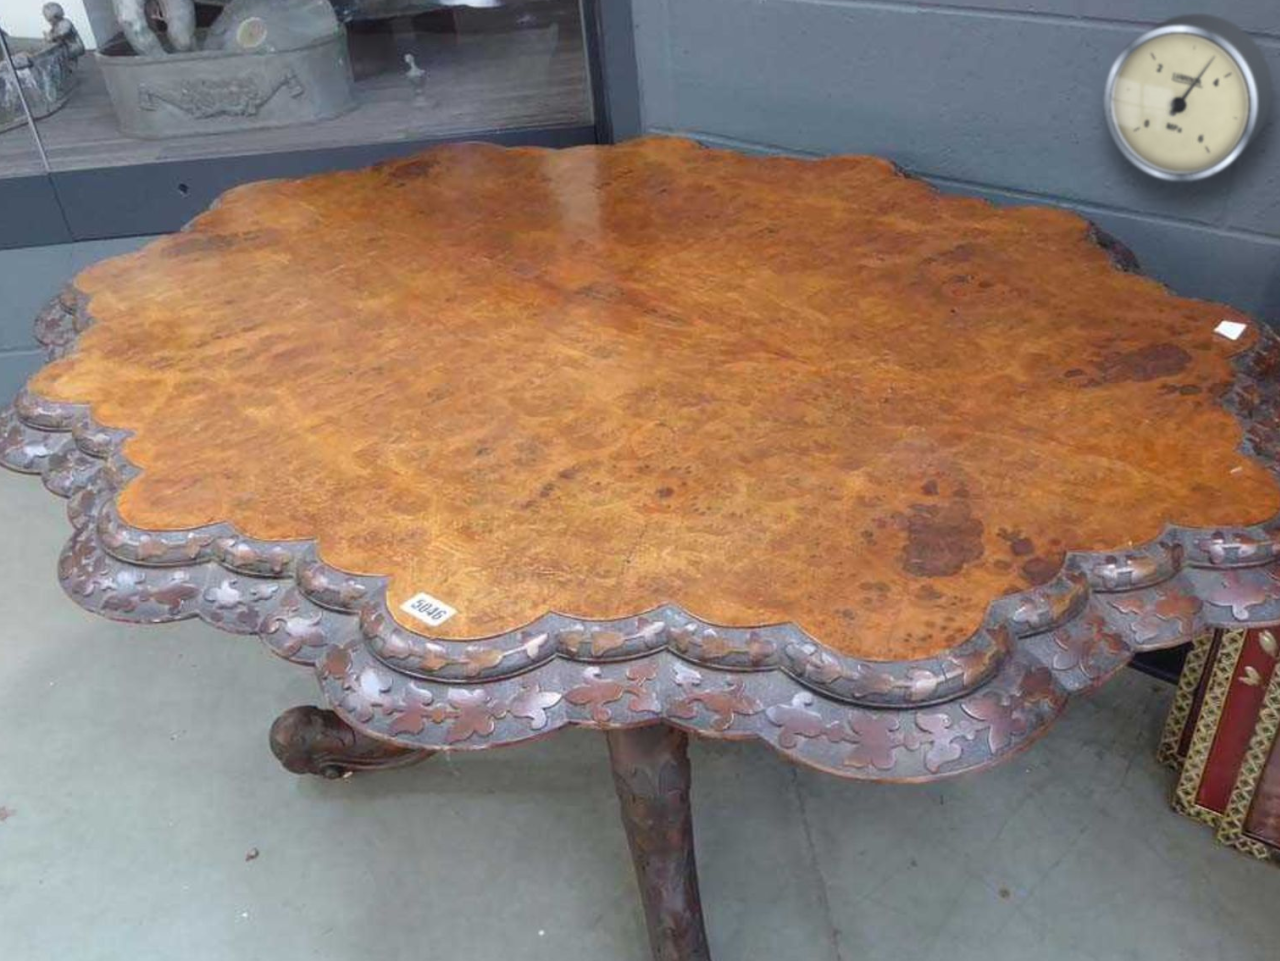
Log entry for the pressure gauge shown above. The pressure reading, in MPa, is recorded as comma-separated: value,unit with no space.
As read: 3.5,MPa
